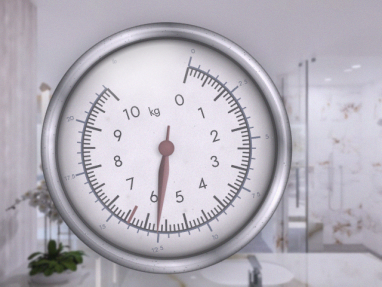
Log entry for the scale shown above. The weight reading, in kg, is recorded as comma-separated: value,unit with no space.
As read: 5.7,kg
